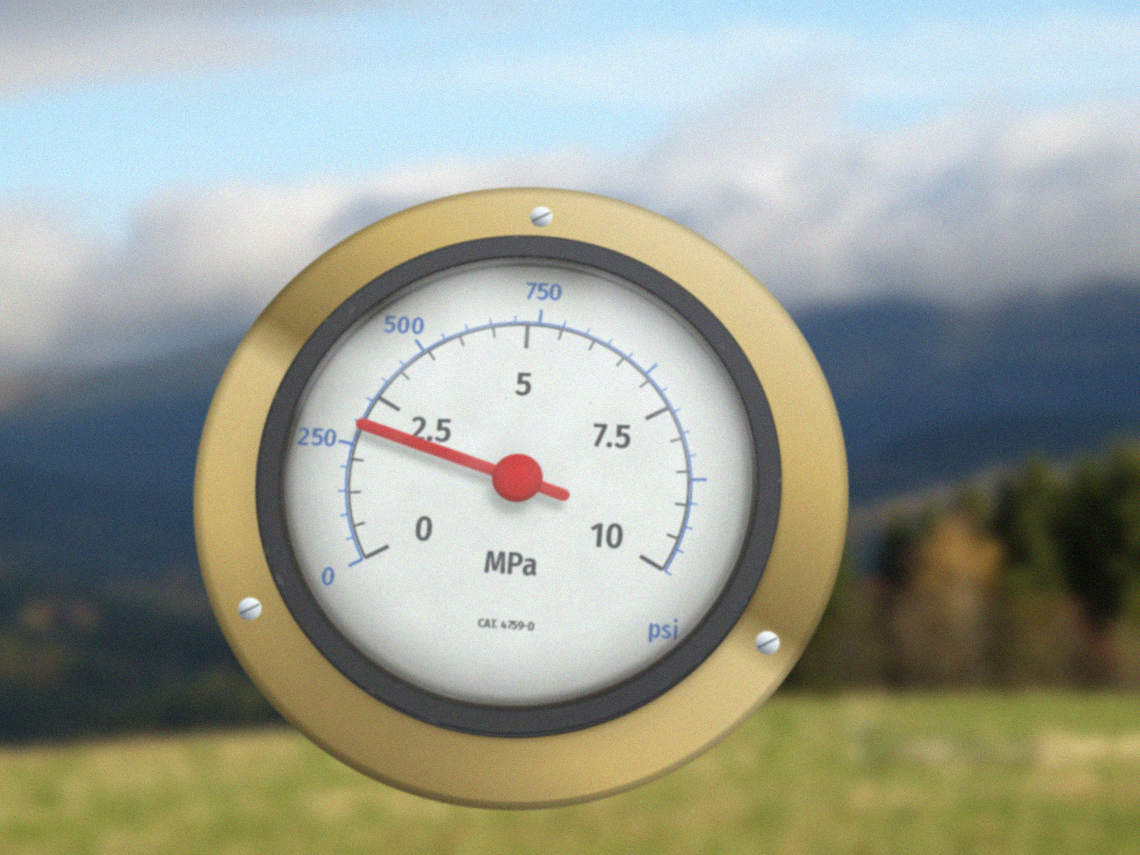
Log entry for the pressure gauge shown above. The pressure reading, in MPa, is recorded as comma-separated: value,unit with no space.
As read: 2,MPa
